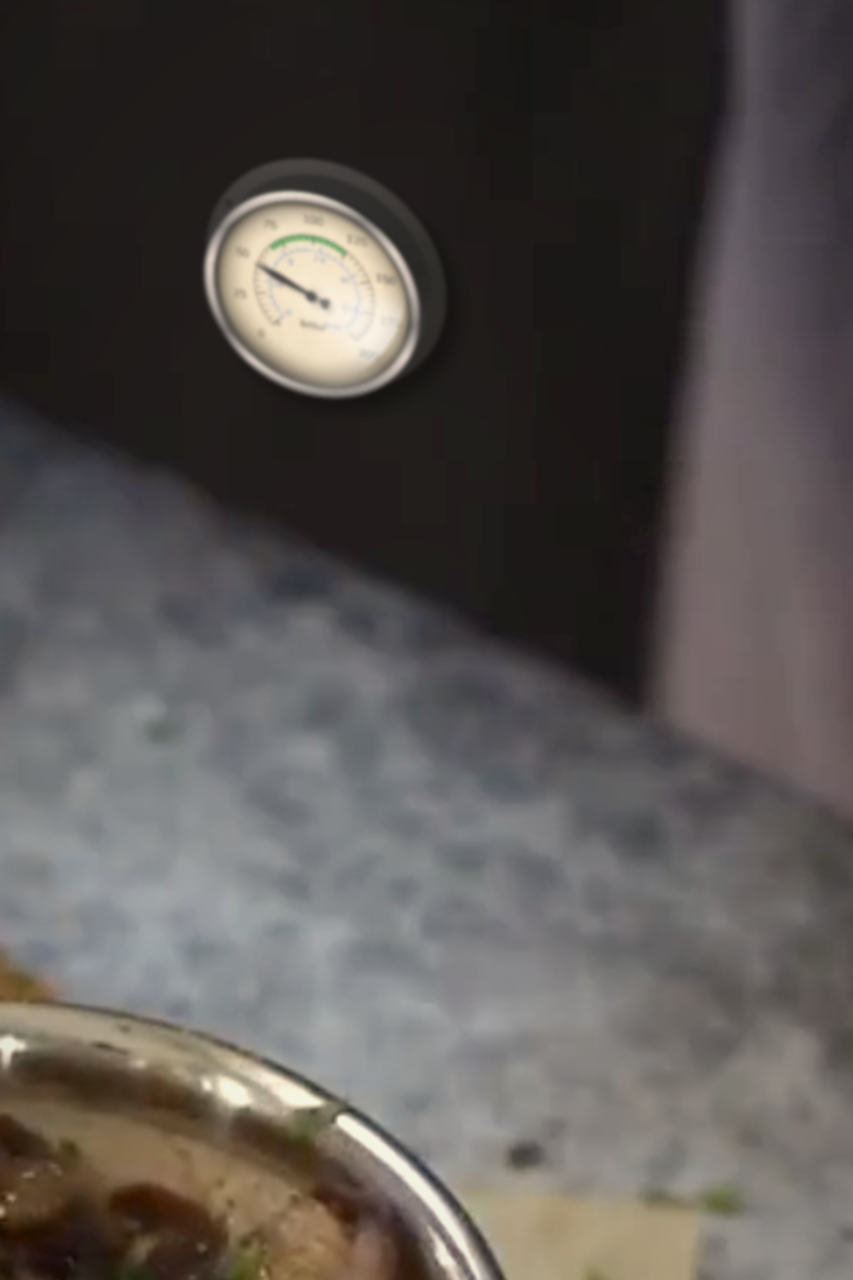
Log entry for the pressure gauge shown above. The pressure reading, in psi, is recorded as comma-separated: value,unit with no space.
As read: 50,psi
